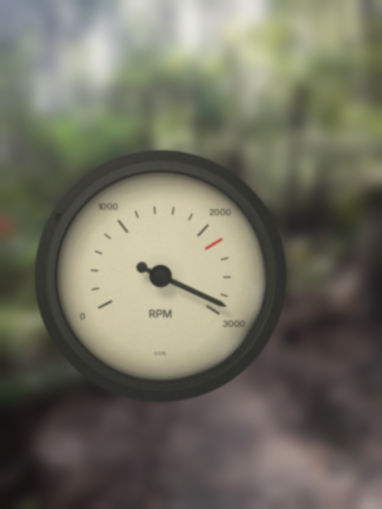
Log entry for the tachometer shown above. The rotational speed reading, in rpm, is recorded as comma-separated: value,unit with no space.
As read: 2900,rpm
